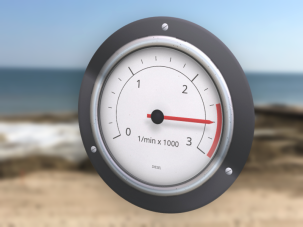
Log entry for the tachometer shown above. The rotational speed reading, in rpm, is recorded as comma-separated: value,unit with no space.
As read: 2600,rpm
